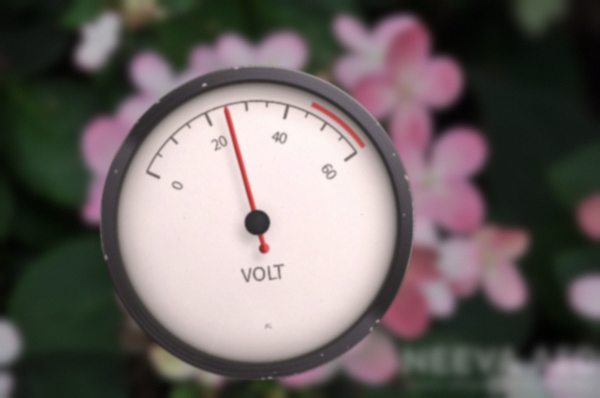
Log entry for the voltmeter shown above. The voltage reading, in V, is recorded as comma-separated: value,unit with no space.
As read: 25,V
